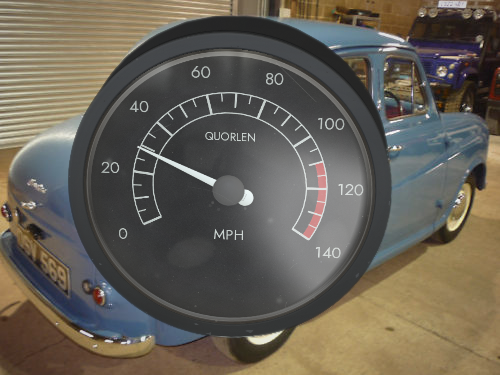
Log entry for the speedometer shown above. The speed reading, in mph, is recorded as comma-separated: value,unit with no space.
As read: 30,mph
